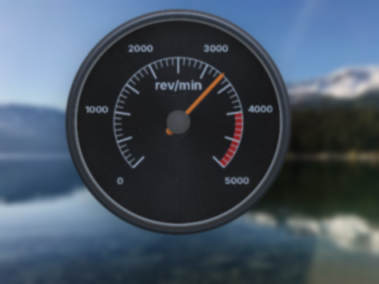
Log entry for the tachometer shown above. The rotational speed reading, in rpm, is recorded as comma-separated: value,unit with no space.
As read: 3300,rpm
